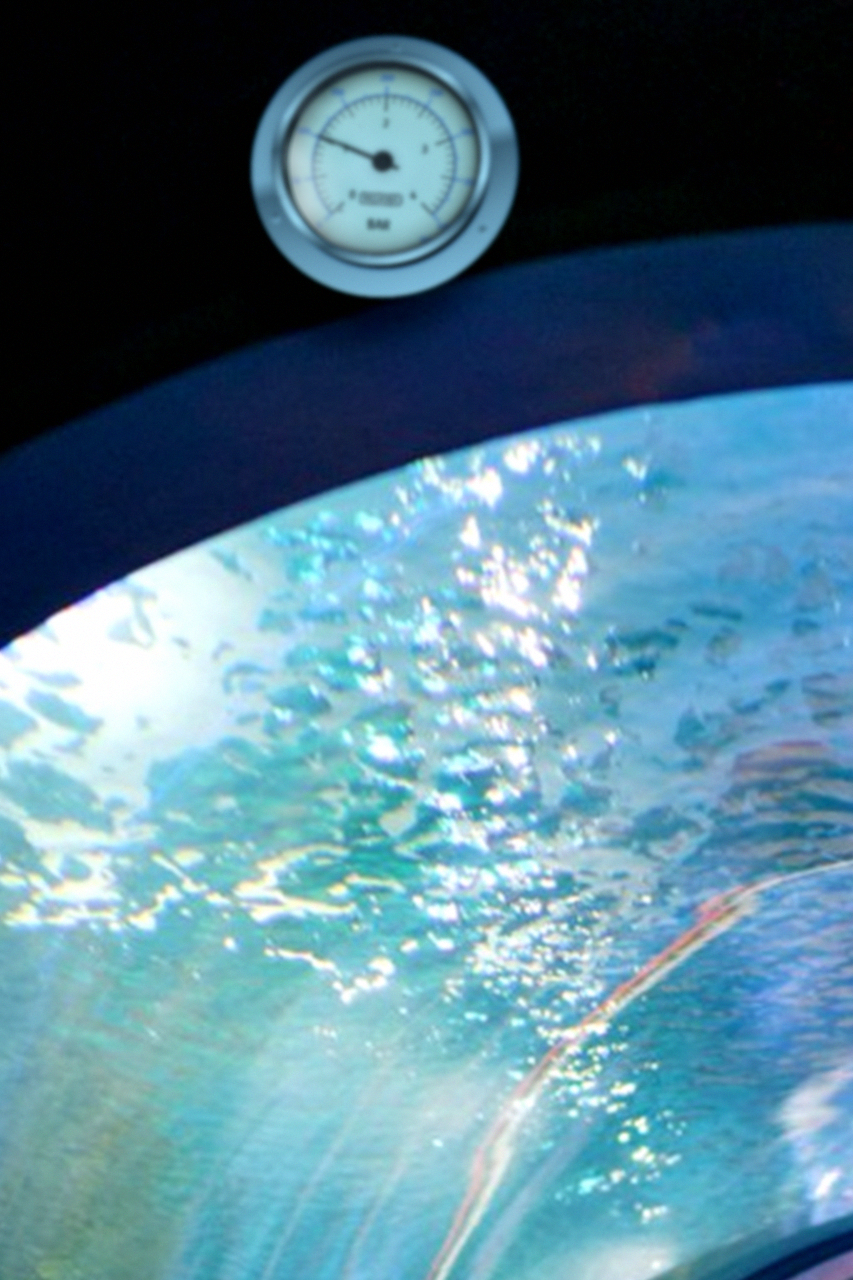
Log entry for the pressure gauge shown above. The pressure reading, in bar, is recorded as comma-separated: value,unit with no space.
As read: 1,bar
